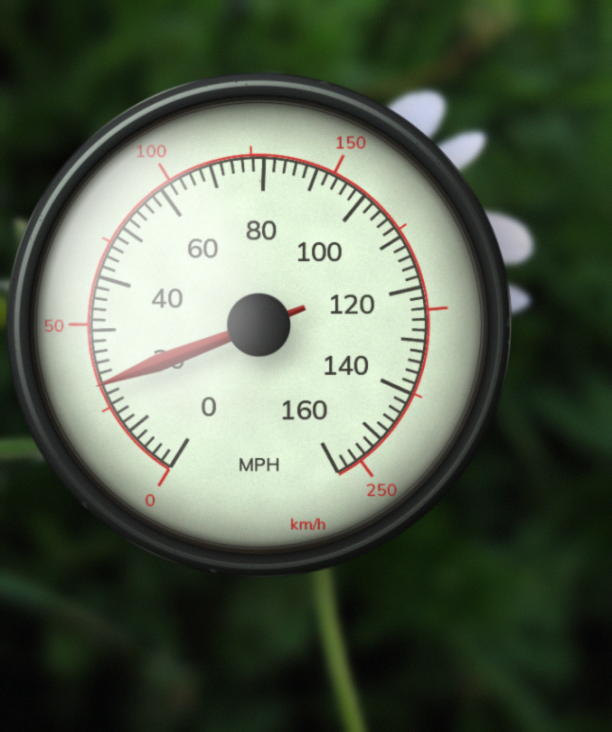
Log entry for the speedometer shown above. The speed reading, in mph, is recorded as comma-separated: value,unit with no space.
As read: 20,mph
